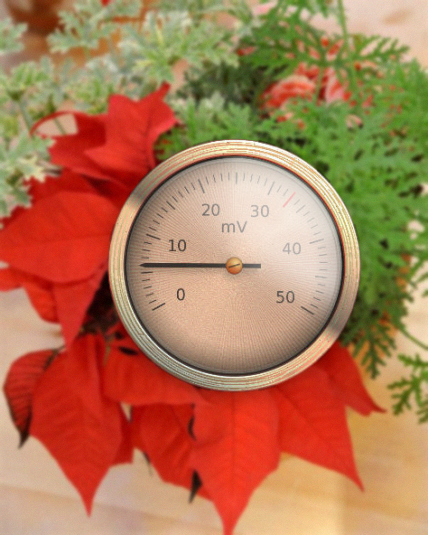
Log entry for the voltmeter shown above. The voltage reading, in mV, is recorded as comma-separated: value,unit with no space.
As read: 6,mV
